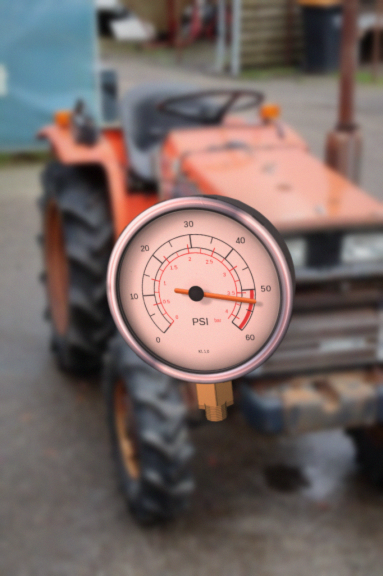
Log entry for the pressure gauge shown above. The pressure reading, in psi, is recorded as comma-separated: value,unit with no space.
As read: 52.5,psi
